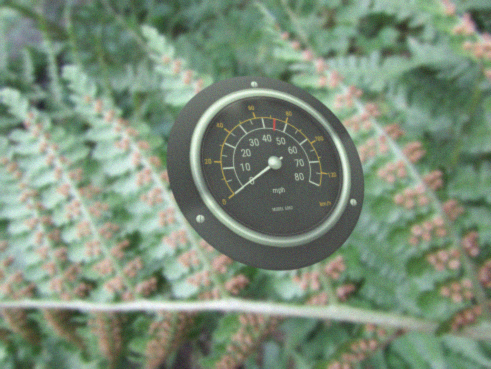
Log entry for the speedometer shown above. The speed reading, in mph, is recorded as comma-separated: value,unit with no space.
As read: 0,mph
